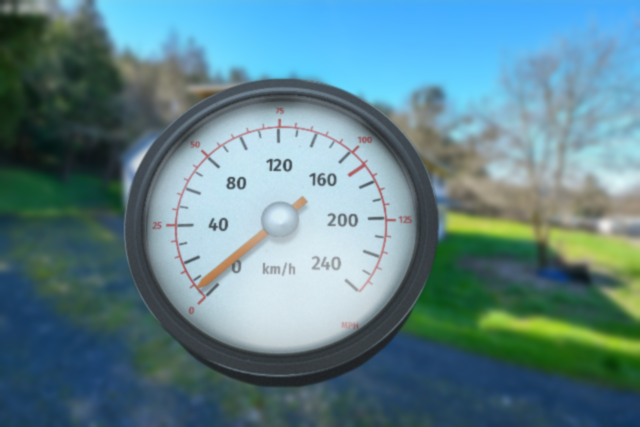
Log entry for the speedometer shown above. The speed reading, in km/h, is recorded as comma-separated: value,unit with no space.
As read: 5,km/h
